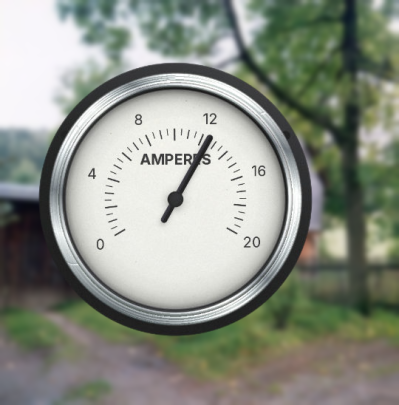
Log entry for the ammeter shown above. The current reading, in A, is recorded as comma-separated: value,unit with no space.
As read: 12.5,A
